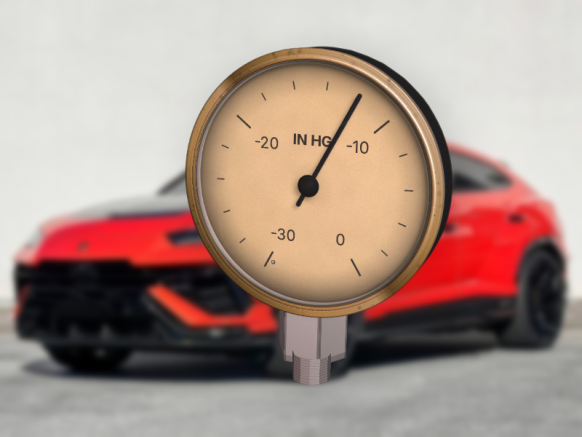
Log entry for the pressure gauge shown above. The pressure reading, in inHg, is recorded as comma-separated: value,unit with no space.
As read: -12,inHg
